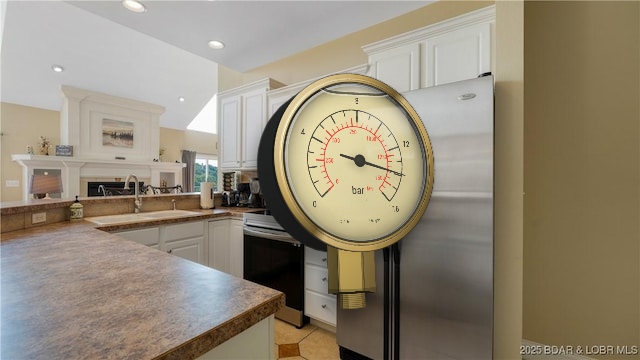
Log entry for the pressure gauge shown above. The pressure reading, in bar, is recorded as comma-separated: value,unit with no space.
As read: 14,bar
